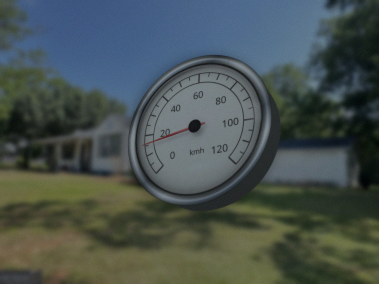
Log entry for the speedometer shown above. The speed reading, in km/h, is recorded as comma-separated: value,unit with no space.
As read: 15,km/h
